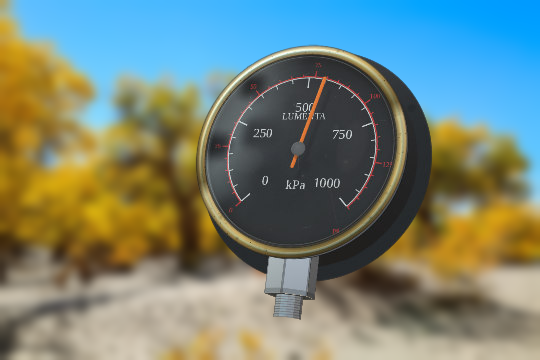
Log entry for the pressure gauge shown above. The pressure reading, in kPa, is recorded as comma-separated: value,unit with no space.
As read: 550,kPa
